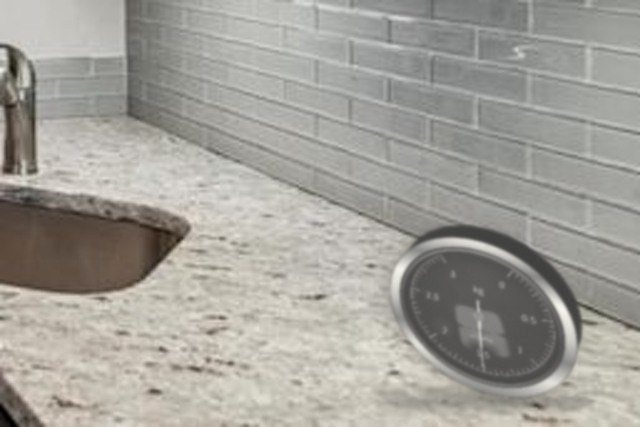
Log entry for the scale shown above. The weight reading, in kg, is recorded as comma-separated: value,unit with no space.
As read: 1.5,kg
